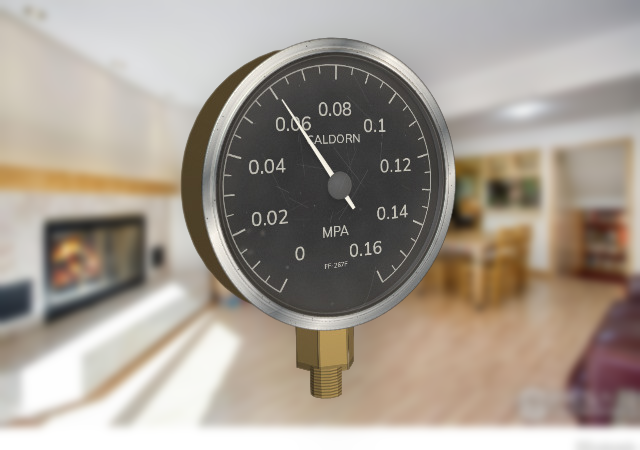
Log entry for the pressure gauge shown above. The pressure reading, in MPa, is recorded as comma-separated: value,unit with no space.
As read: 0.06,MPa
